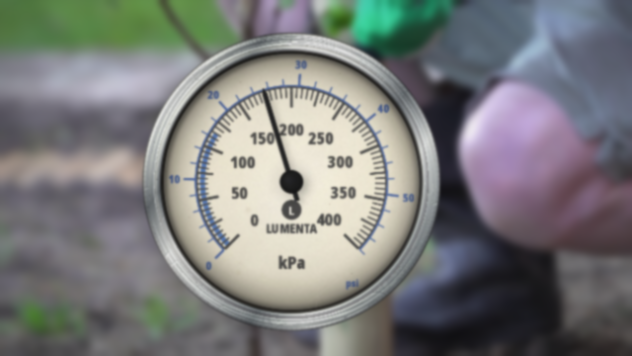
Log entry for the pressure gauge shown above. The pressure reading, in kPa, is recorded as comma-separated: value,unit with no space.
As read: 175,kPa
